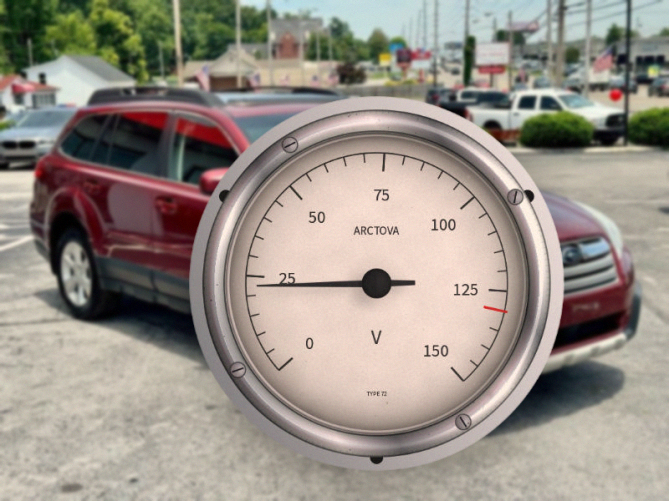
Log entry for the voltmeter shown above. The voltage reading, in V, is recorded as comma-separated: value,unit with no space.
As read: 22.5,V
